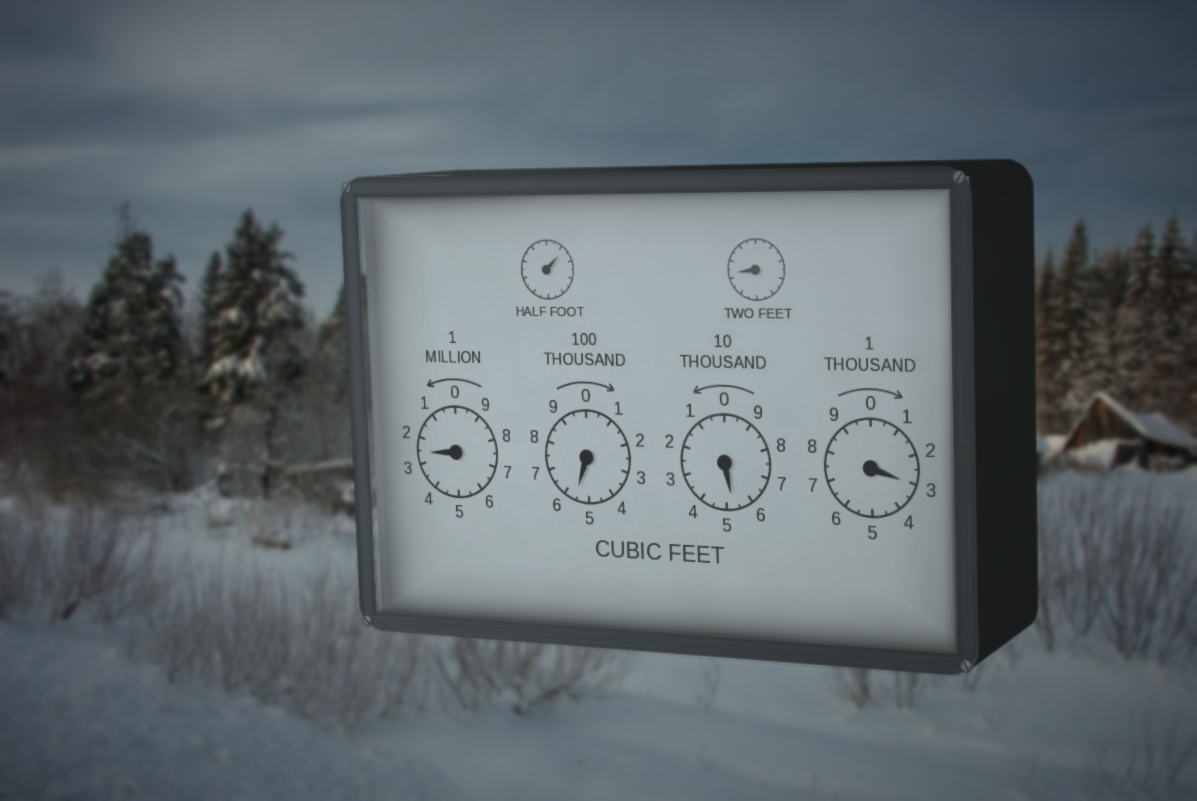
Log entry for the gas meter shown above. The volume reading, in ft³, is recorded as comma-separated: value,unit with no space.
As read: 255300,ft³
